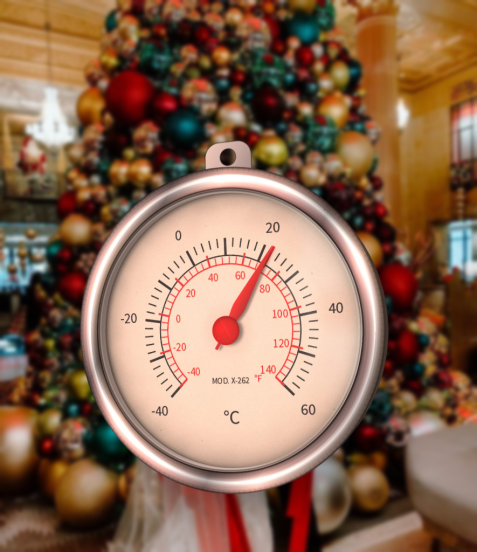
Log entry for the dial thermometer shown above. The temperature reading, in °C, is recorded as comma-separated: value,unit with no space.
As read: 22,°C
